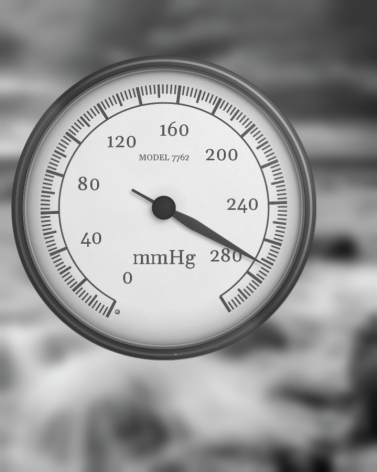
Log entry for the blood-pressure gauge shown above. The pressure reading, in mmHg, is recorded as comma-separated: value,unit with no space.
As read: 272,mmHg
